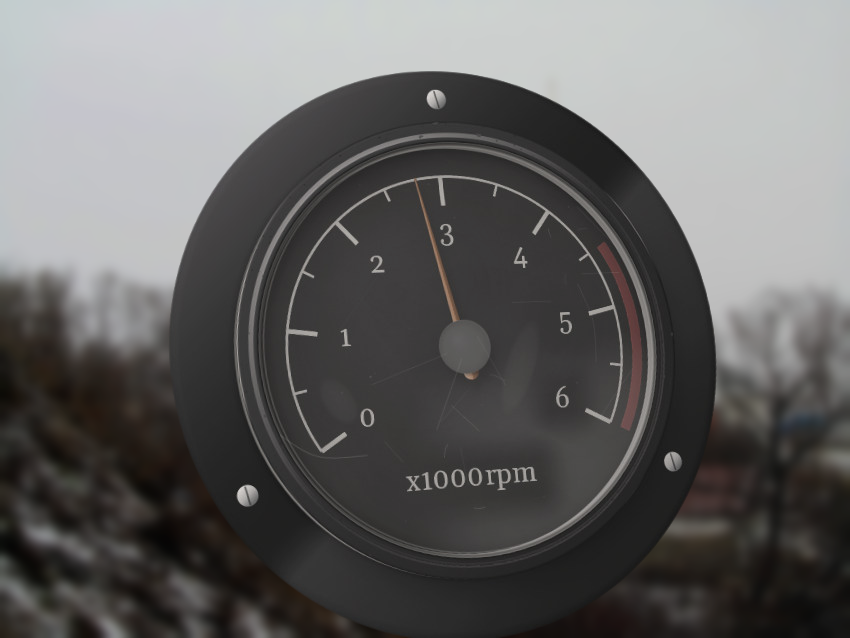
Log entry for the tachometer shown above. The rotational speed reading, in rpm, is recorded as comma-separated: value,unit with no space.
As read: 2750,rpm
